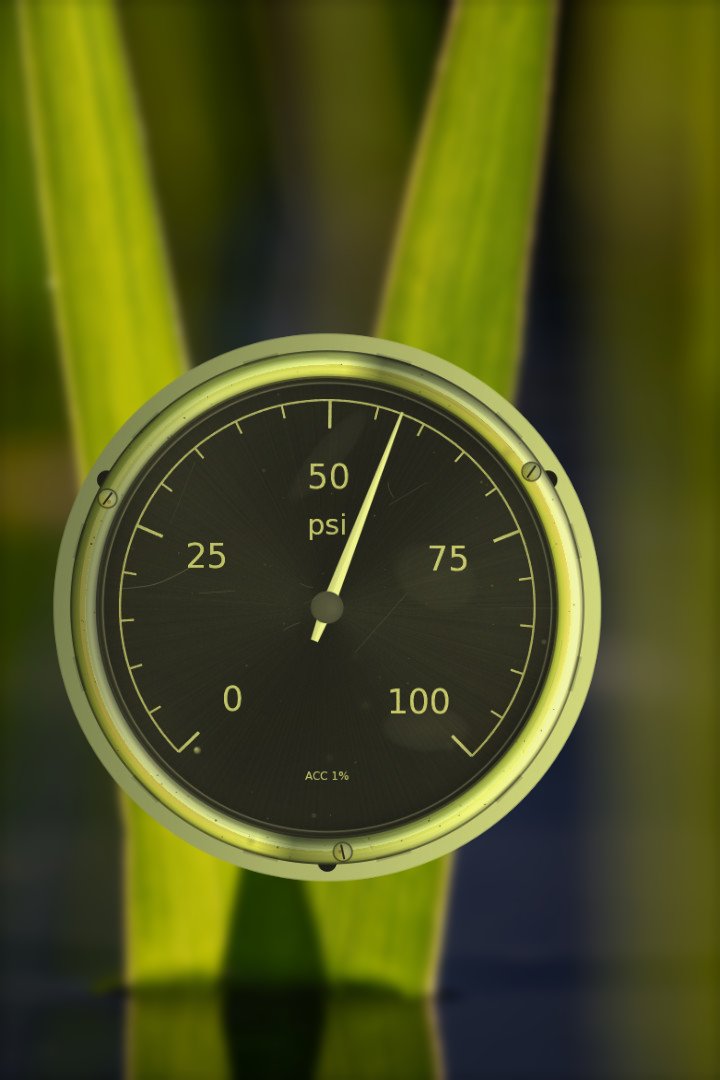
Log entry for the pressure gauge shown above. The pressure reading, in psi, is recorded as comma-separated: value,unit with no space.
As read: 57.5,psi
